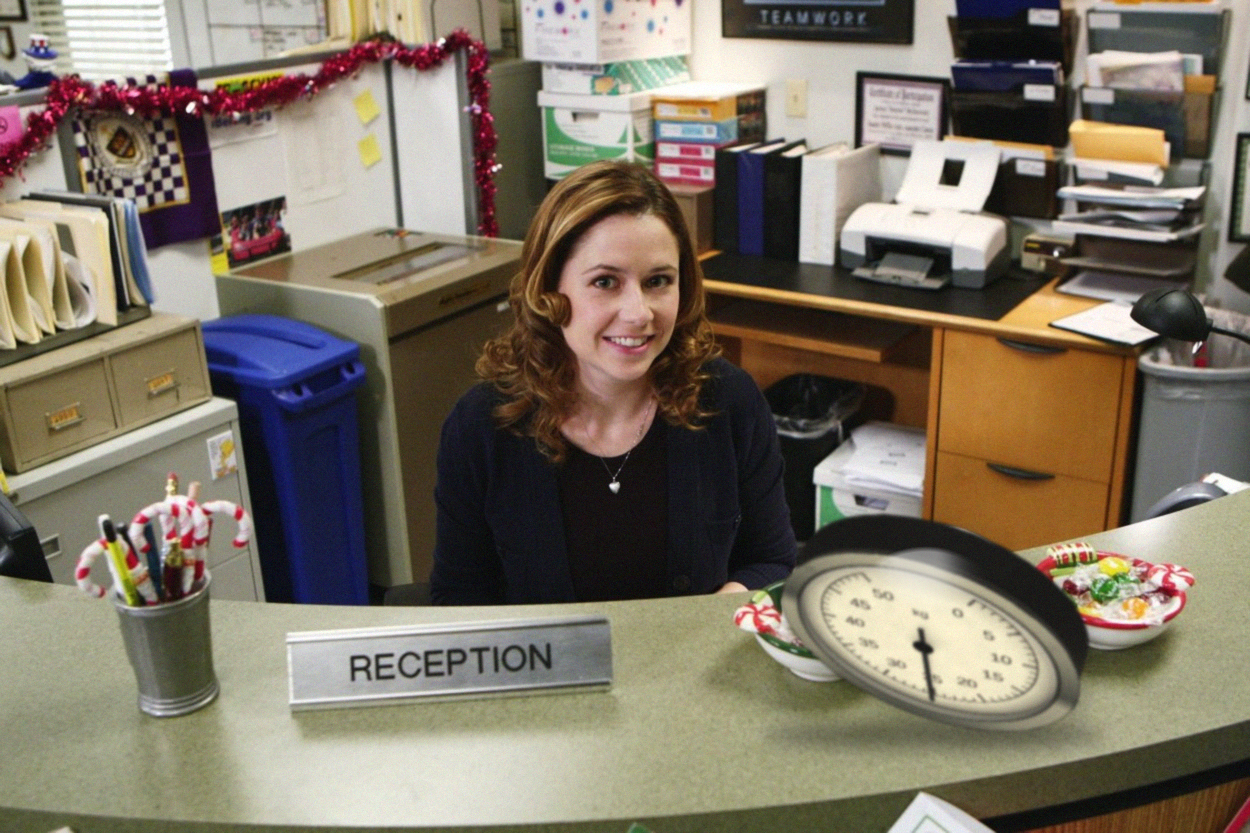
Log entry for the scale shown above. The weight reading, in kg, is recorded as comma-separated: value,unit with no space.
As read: 25,kg
